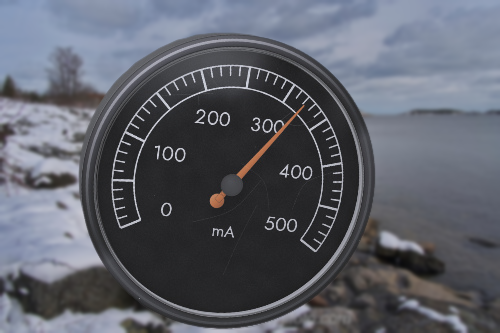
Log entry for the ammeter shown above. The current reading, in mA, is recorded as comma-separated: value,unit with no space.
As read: 320,mA
